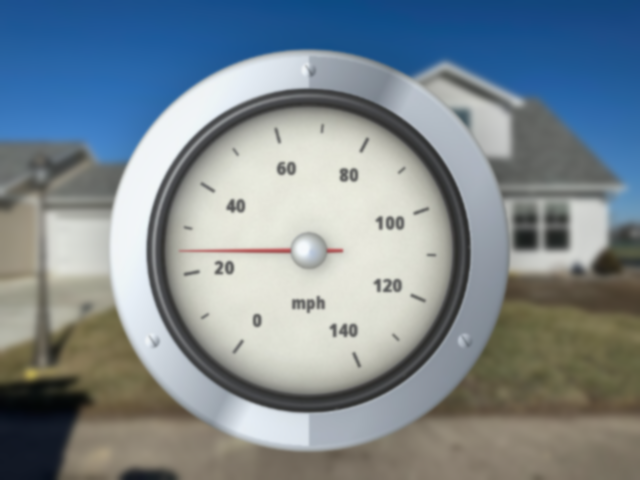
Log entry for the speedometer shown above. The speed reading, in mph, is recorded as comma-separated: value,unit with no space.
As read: 25,mph
